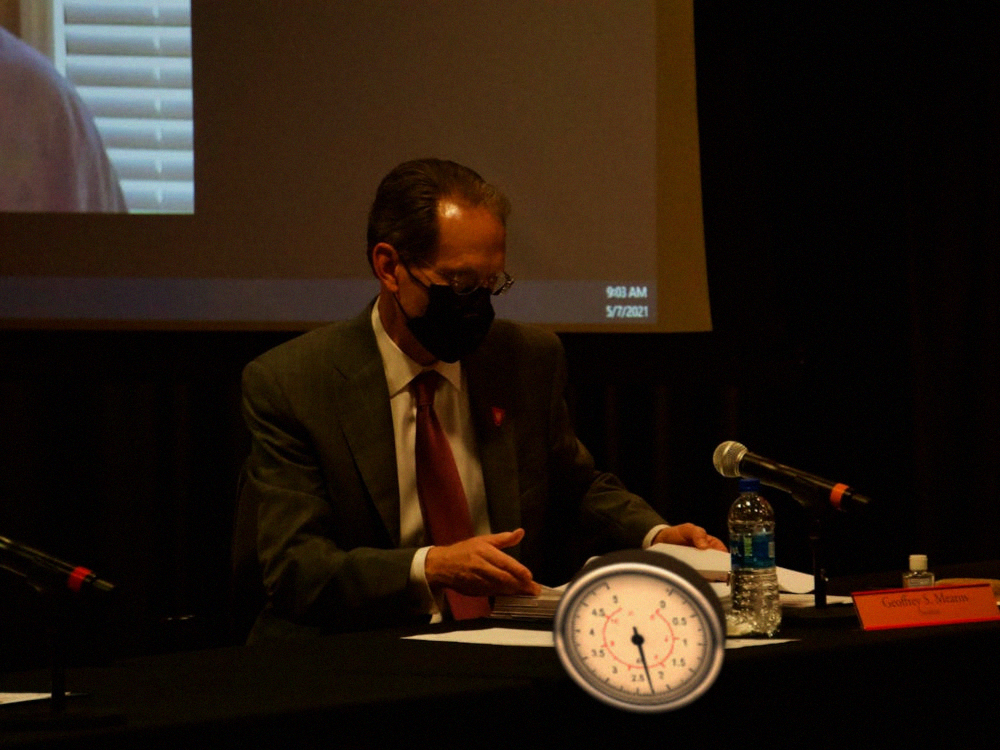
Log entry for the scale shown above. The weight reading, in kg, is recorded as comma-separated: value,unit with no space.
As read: 2.25,kg
